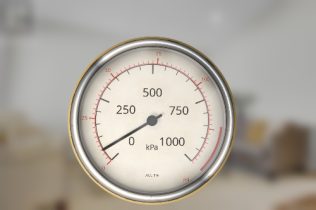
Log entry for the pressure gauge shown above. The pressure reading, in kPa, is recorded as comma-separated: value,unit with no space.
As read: 50,kPa
